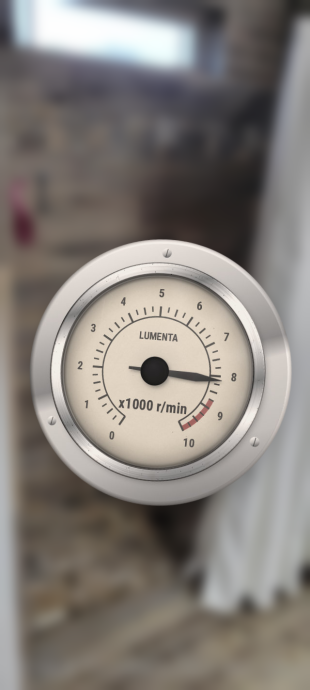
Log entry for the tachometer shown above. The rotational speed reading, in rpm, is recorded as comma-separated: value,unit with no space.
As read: 8125,rpm
